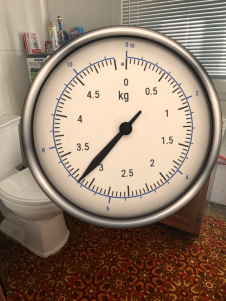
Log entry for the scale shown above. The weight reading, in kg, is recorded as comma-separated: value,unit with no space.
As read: 3.15,kg
